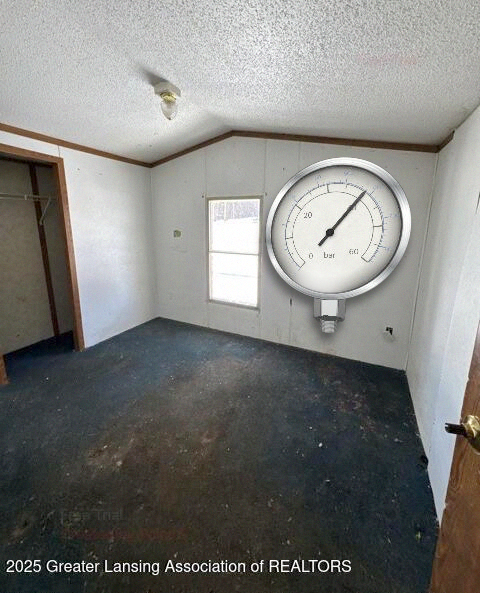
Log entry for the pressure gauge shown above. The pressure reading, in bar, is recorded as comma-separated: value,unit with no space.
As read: 40,bar
